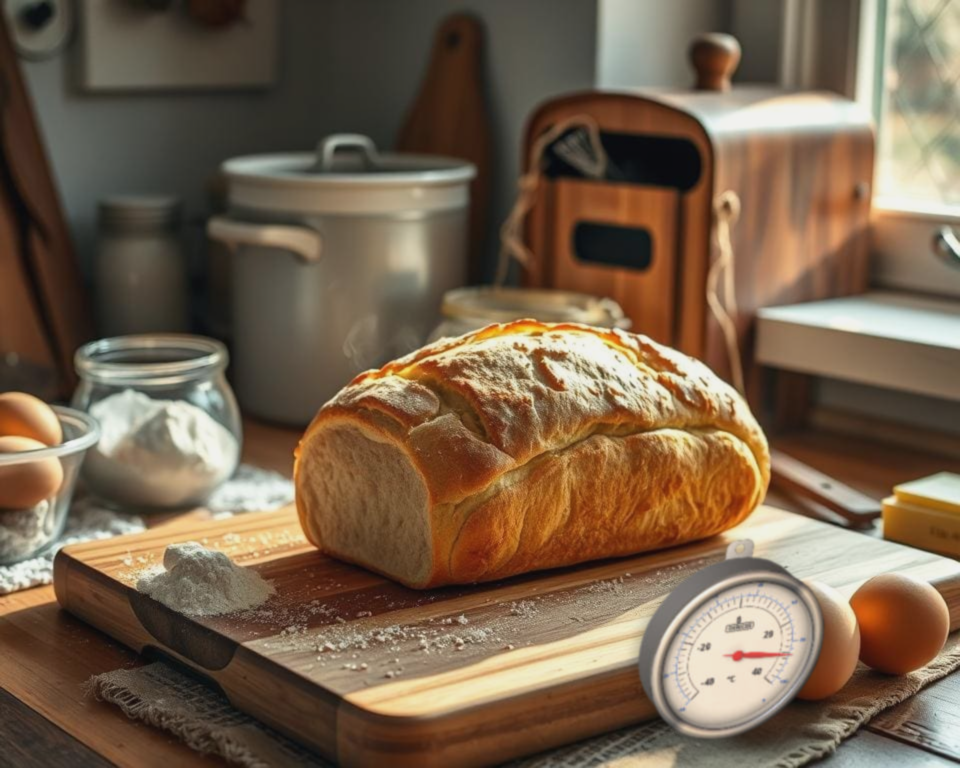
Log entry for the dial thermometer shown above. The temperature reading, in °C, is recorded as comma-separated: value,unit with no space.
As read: 30,°C
